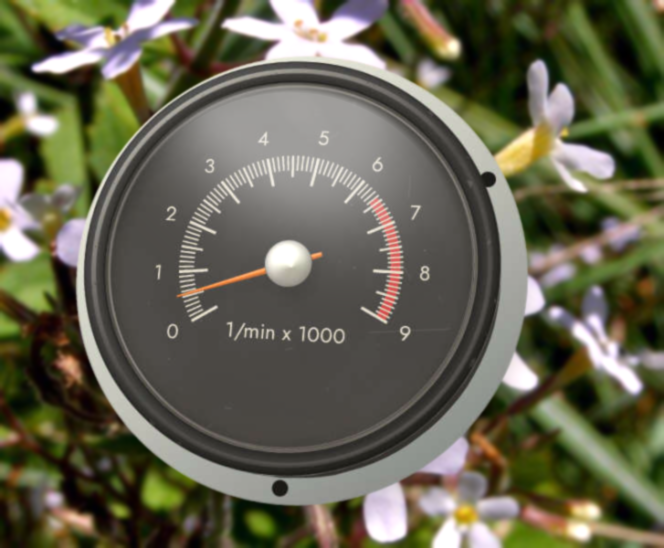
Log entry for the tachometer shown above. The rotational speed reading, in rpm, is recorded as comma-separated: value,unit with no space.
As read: 500,rpm
